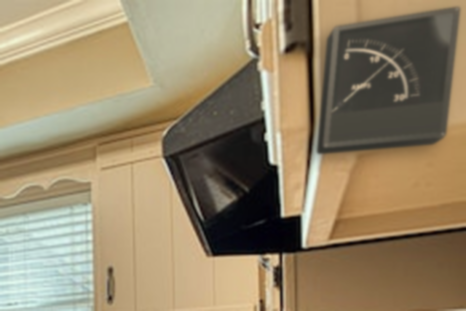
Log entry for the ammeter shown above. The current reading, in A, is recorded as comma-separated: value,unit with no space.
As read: 15,A
